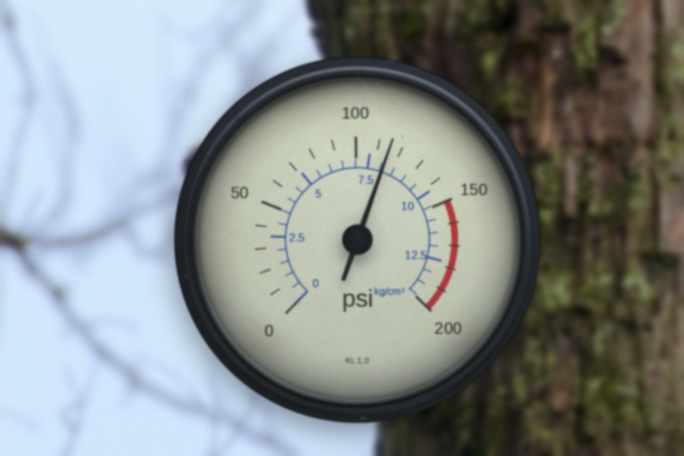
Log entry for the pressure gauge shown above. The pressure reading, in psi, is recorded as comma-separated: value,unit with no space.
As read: 115,psi
